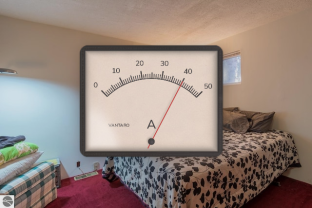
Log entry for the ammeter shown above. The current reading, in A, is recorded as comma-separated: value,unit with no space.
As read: 40,A
